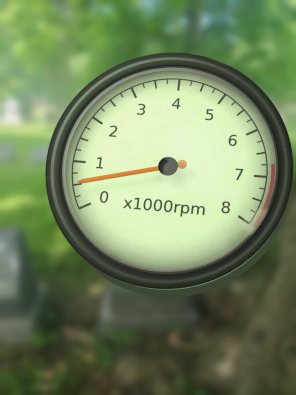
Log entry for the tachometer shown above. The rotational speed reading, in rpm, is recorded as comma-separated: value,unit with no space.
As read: 500,rpm
